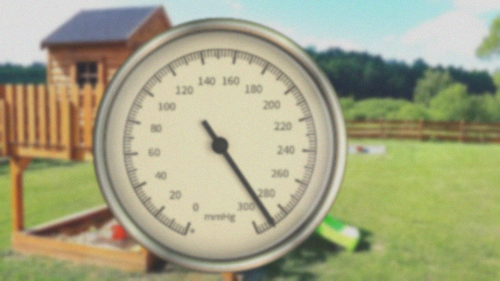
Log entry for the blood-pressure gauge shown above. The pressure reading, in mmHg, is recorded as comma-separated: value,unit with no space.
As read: 290,mmHg
